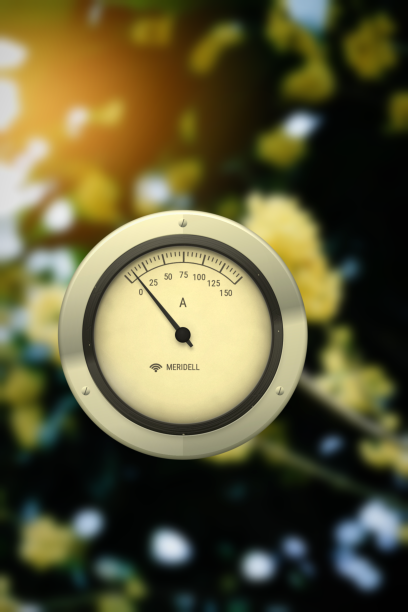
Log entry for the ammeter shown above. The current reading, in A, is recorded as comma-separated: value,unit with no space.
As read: 10,A
